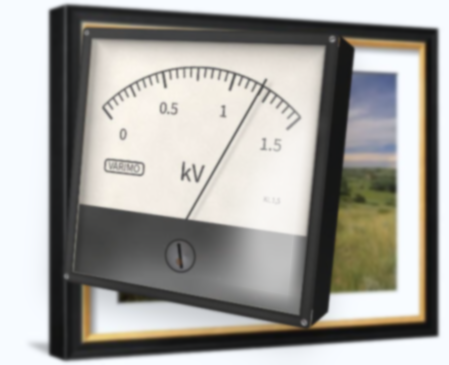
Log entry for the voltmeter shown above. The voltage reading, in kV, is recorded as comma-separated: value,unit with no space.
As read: 1.2,kV
